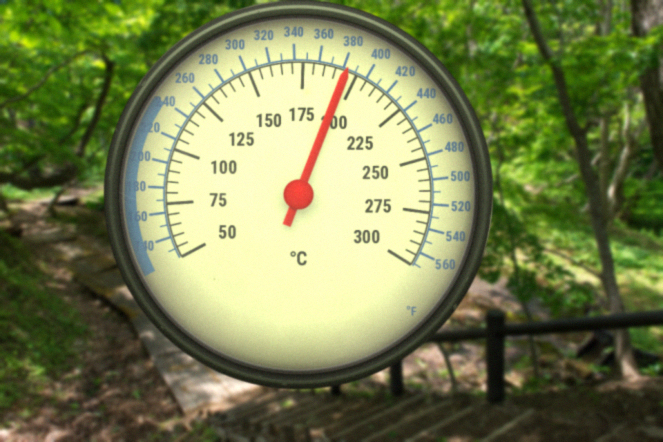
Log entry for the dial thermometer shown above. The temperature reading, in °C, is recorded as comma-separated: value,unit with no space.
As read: 195,°C
